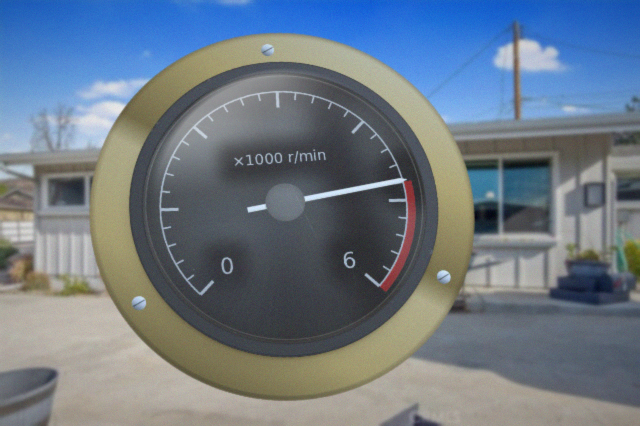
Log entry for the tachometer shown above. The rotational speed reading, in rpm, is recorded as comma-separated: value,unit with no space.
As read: 4800,rpm
